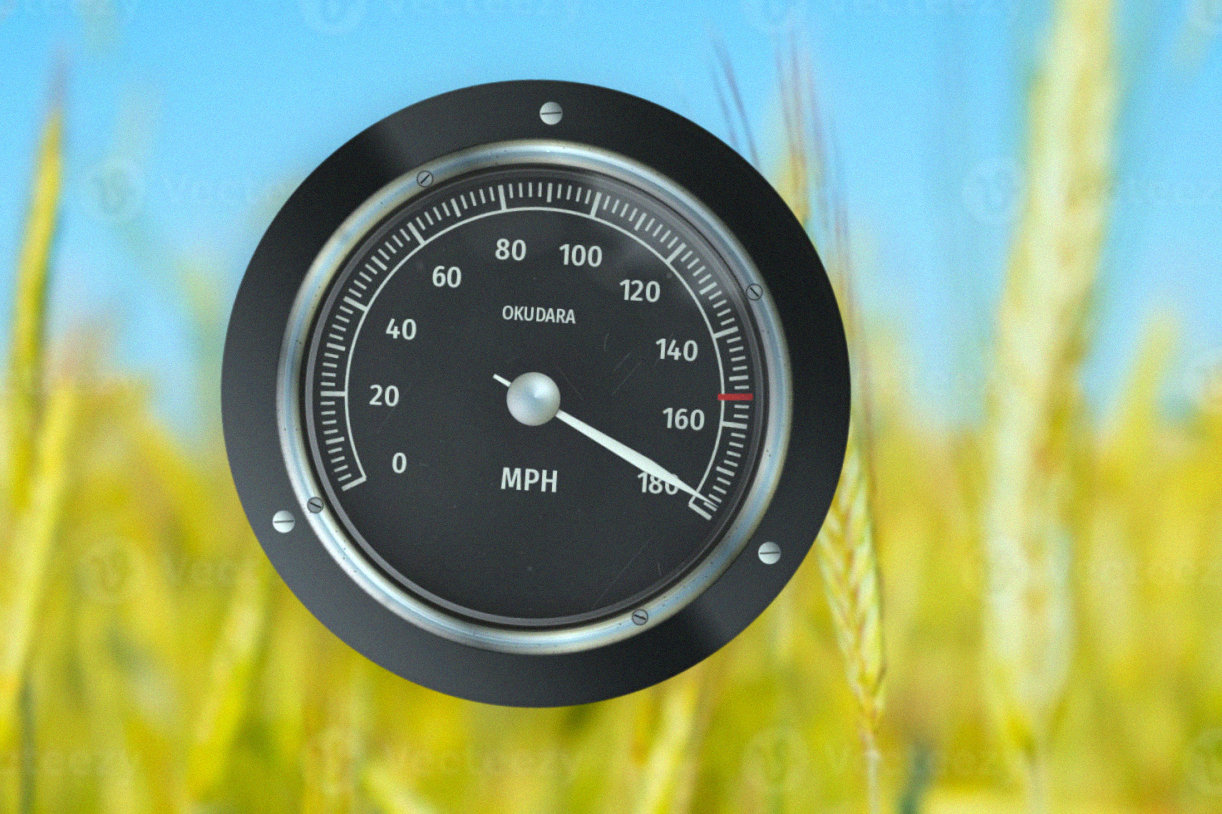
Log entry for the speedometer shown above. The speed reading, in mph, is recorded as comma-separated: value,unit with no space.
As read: 177,mph
